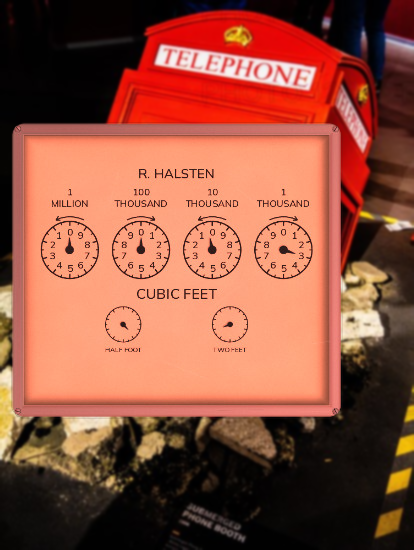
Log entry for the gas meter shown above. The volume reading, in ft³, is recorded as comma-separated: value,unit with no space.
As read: 300,ft³
